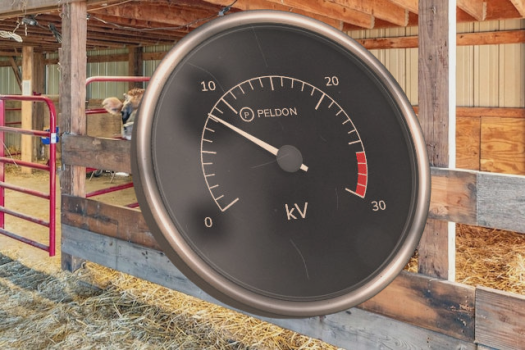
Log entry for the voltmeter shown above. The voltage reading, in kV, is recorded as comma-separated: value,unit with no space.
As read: 8,kV
